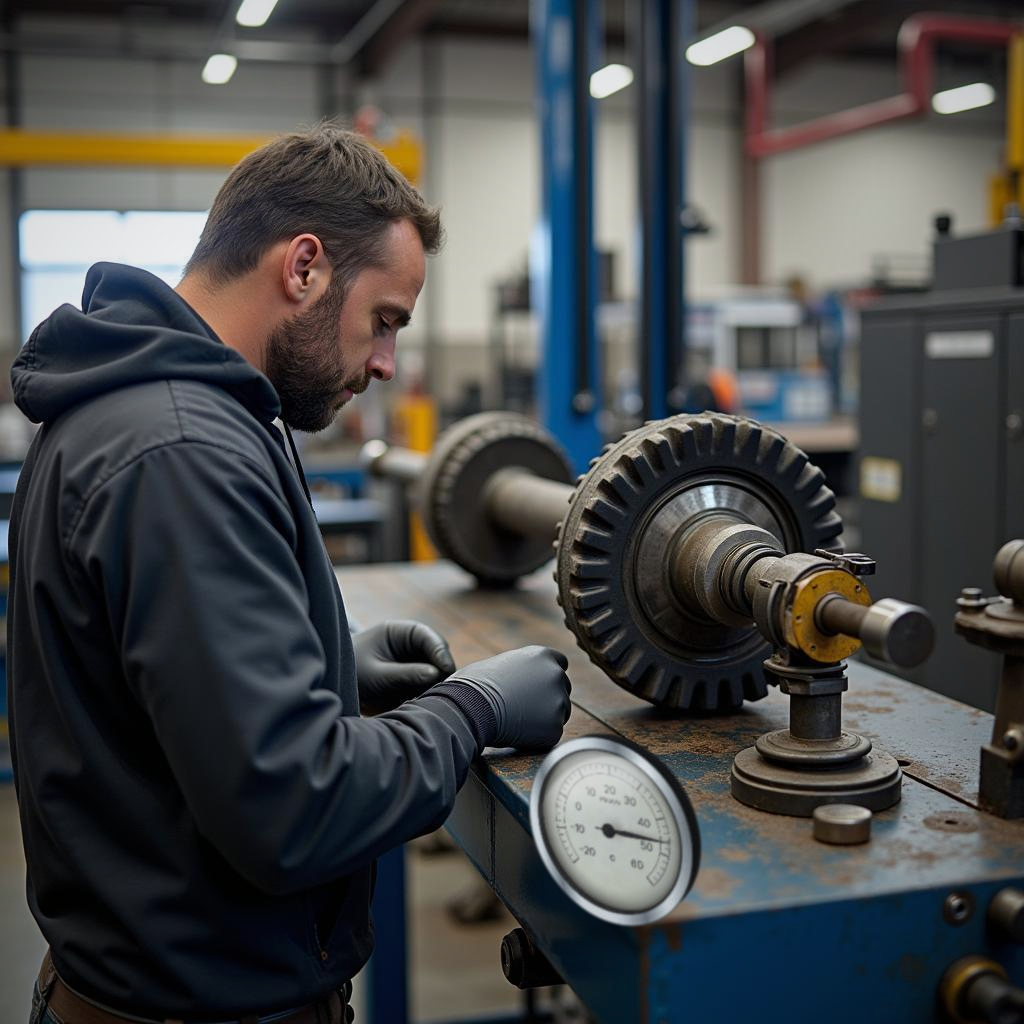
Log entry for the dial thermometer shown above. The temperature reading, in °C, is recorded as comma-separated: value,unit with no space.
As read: 46,°C
